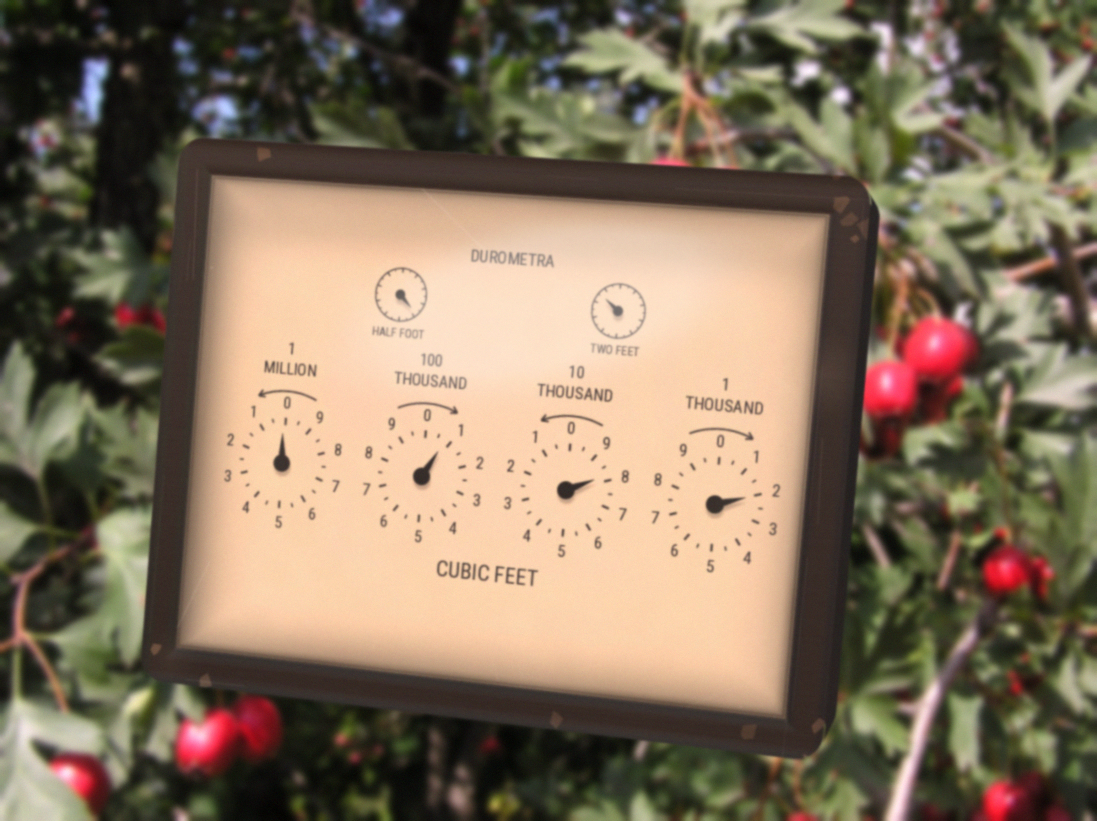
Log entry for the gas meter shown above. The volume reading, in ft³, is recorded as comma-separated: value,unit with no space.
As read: 8200,ft³
